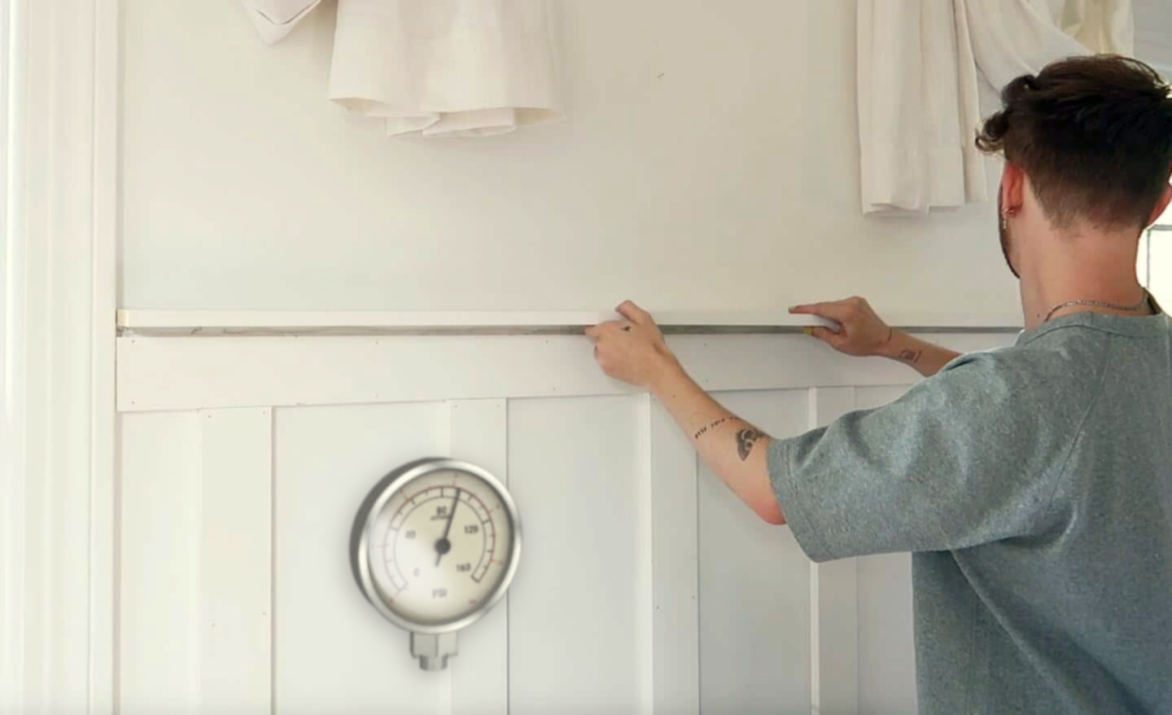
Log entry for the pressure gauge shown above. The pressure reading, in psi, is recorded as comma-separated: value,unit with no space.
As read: 90,psi
